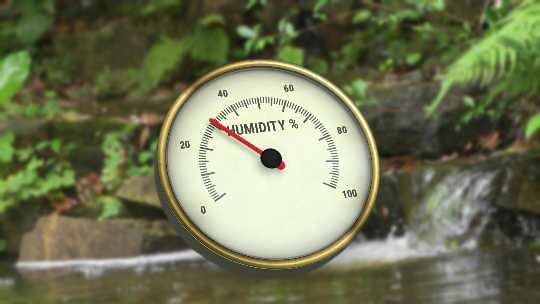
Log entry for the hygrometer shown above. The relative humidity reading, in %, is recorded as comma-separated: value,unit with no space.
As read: 30,%
